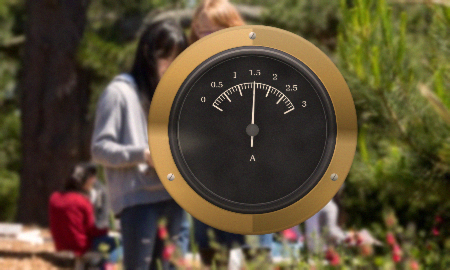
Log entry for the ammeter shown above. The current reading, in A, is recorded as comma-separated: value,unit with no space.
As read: 1.5,A
